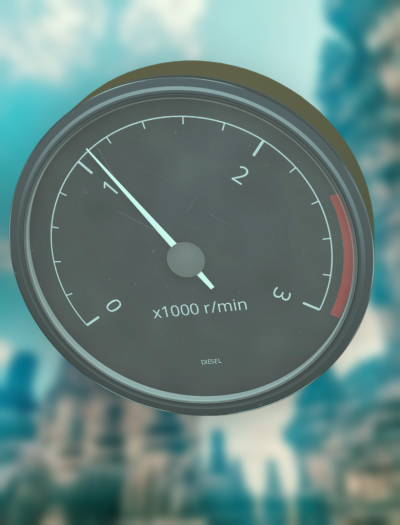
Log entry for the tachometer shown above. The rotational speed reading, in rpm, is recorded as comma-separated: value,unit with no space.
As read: 1100,rpm
